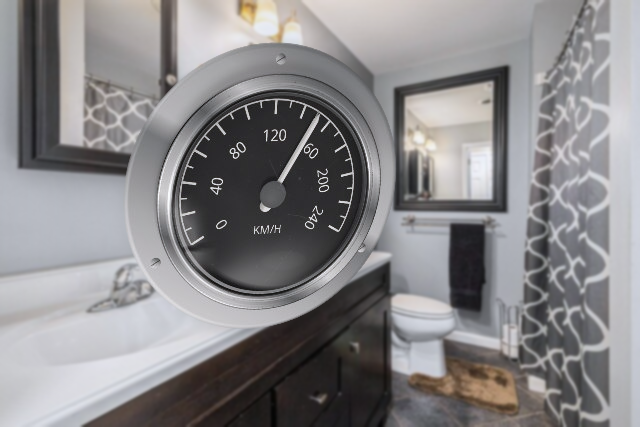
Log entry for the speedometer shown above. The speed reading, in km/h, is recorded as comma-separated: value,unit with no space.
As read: 150,km/h
